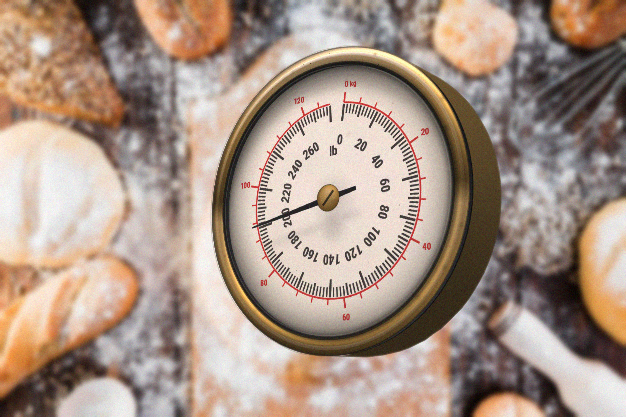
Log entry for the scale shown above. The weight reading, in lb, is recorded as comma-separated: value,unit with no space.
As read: 200,lb
